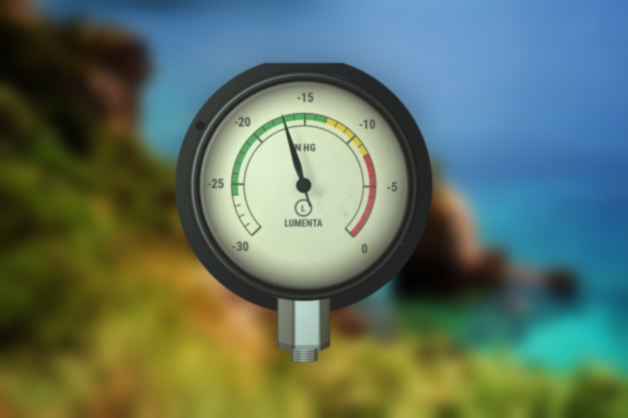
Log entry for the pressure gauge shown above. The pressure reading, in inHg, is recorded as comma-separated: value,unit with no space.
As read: -17,inHg
